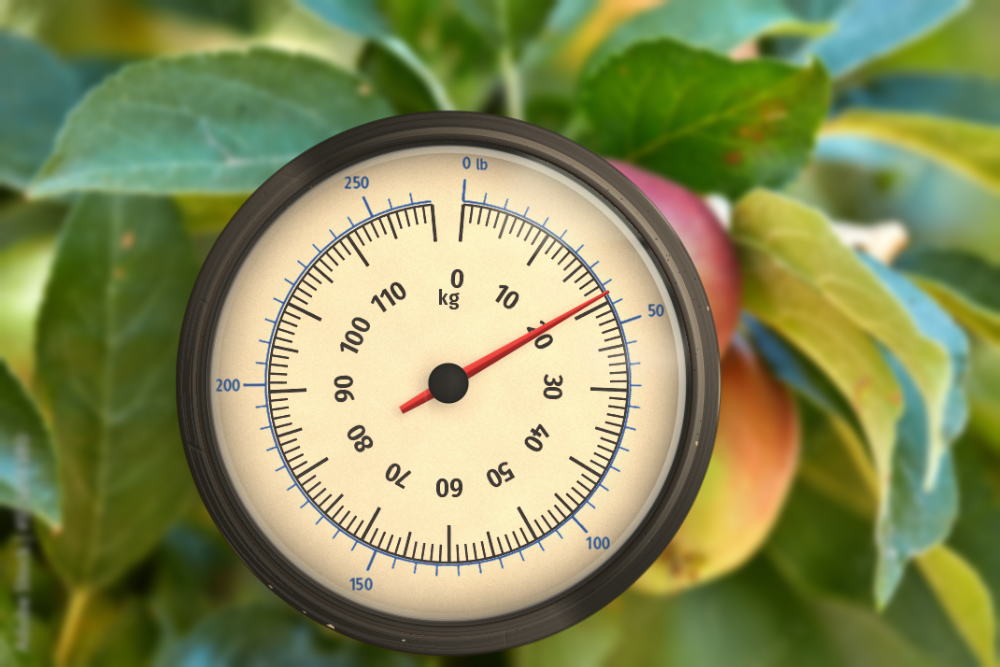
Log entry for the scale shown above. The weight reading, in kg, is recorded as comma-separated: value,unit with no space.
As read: 19,kg
